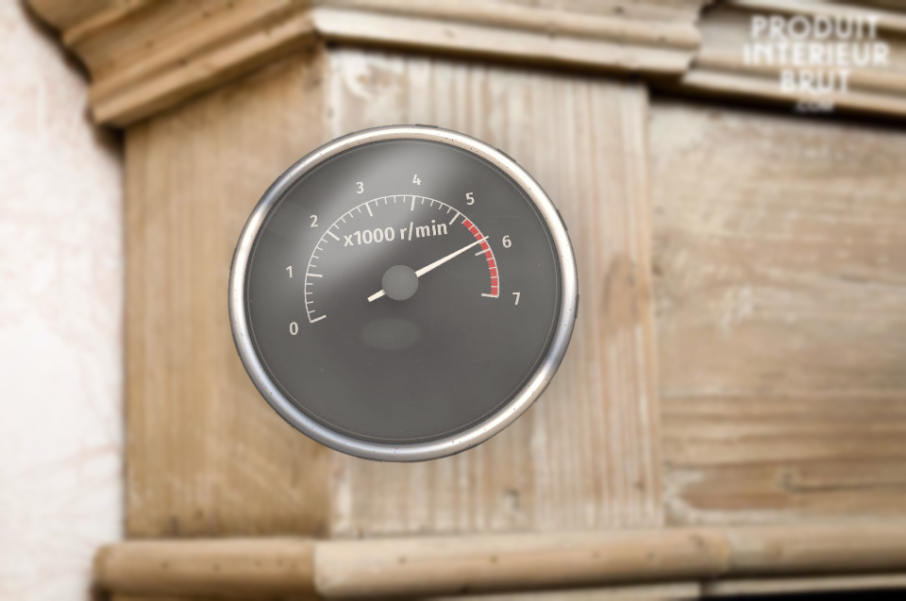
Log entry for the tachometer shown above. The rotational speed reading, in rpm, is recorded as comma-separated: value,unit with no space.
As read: 5800,rpm
